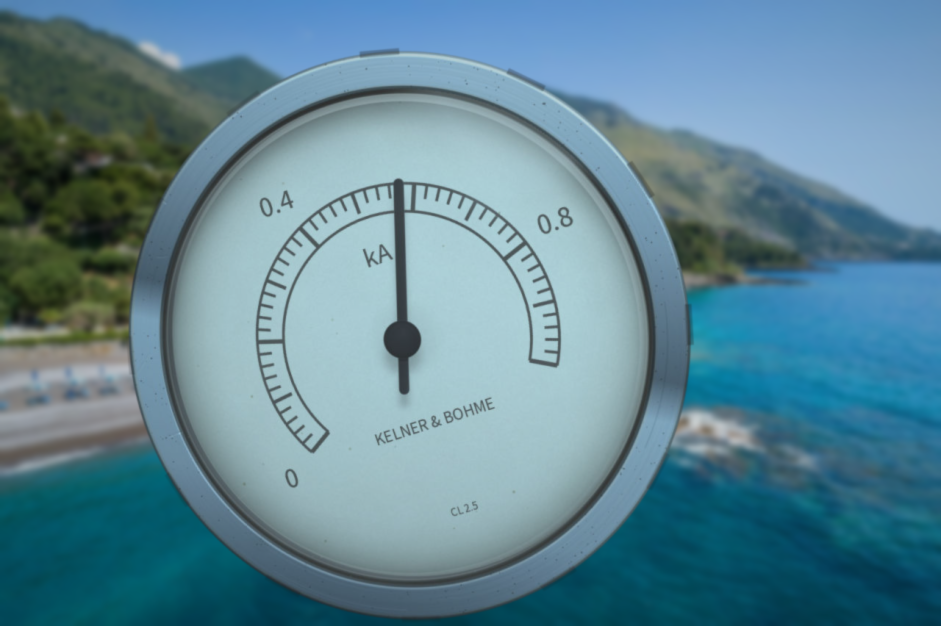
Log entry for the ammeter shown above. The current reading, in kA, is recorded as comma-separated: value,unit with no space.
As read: 0.58,kA
